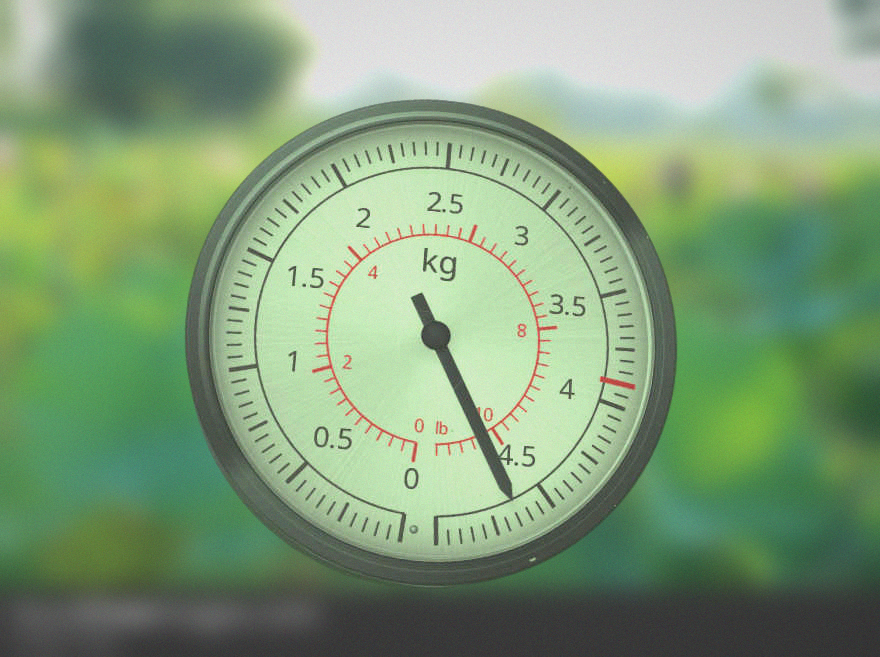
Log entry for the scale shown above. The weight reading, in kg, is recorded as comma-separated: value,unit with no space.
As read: 4.65,kg
